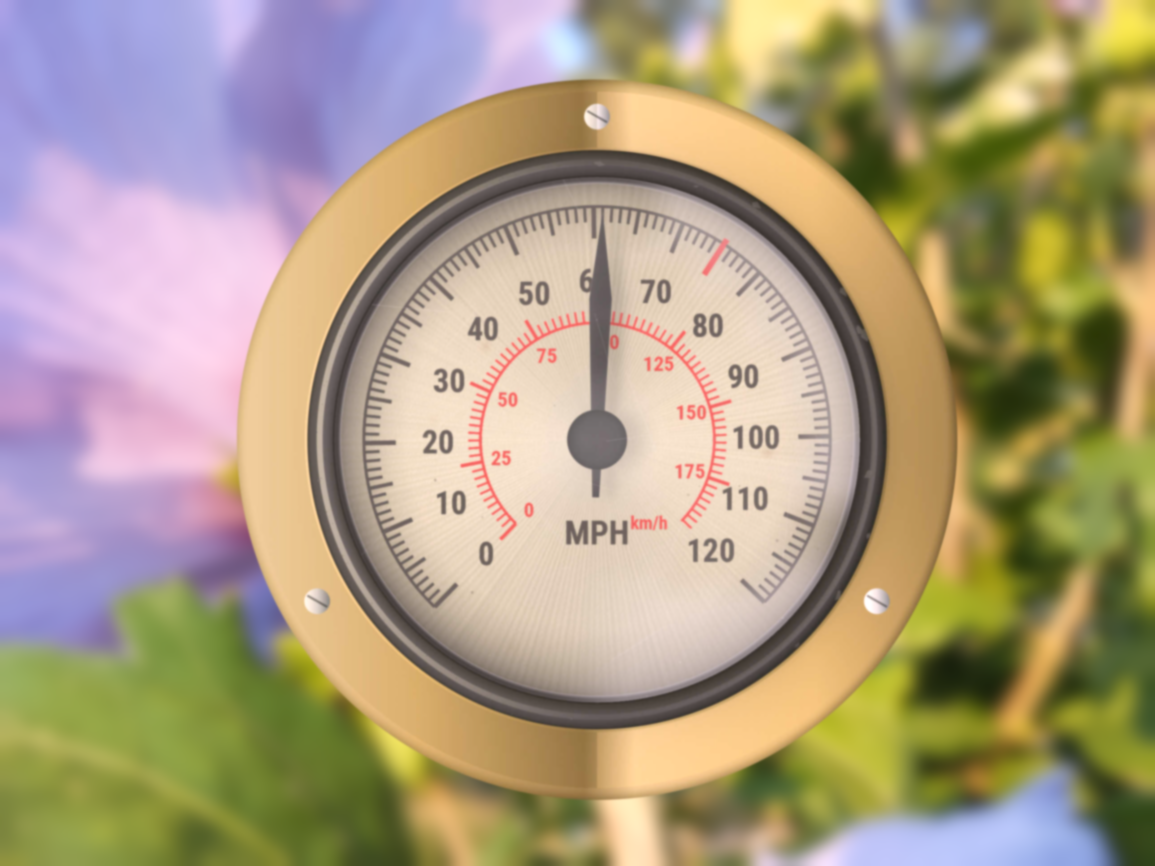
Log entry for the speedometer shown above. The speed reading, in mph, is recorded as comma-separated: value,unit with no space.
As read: 61,mph
